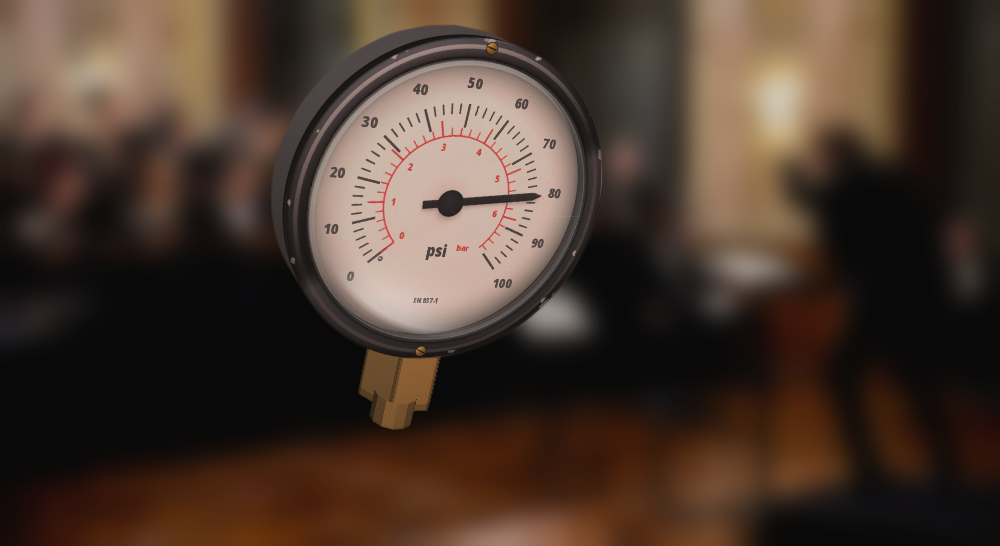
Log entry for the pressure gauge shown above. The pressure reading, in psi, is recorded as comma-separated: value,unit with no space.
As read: 80,psi
